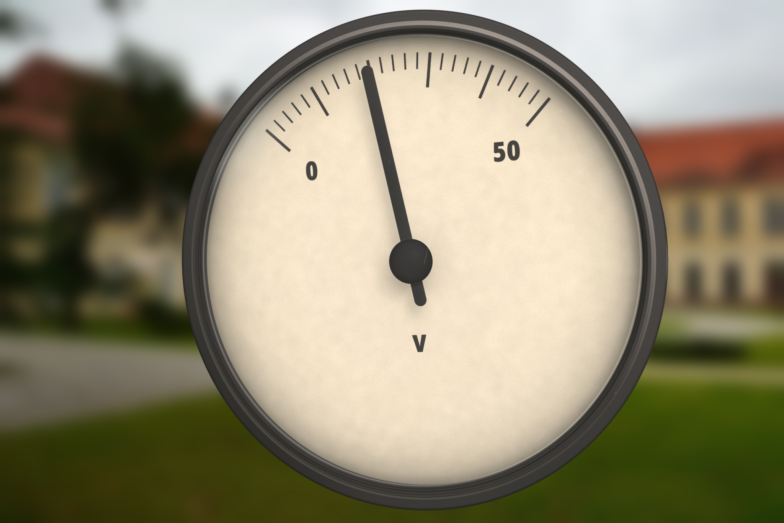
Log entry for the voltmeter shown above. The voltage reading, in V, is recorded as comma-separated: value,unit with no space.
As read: 20,V
